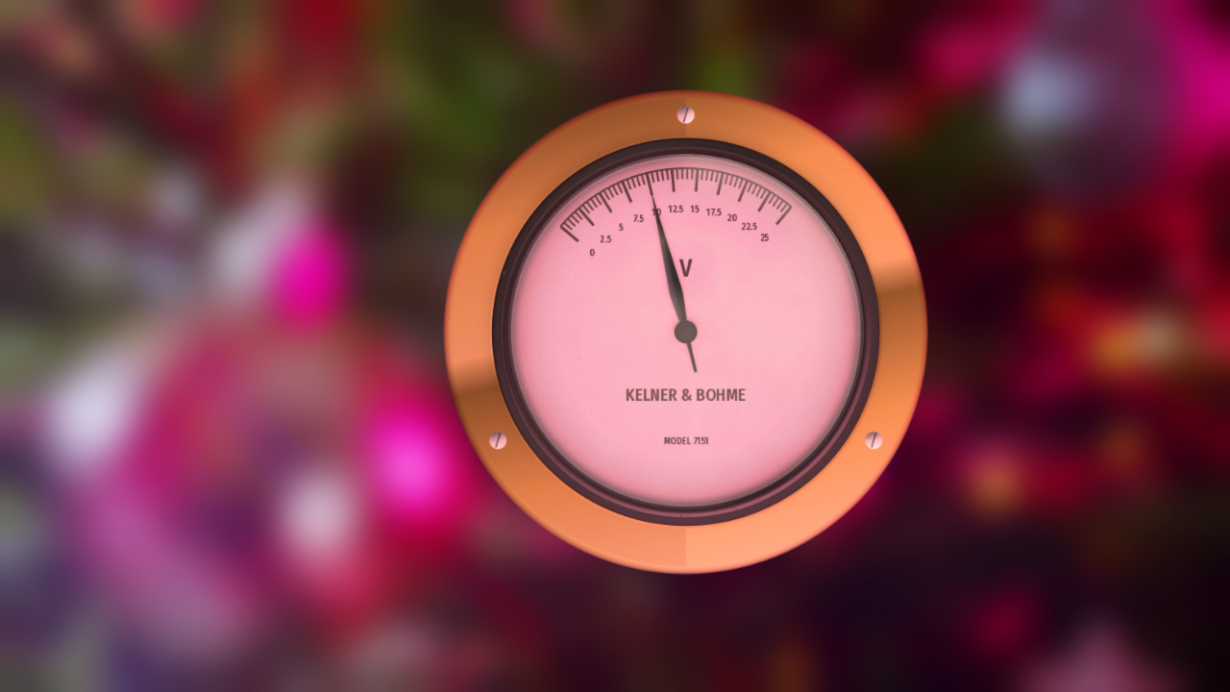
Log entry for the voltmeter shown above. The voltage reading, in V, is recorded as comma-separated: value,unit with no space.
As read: 10,V
